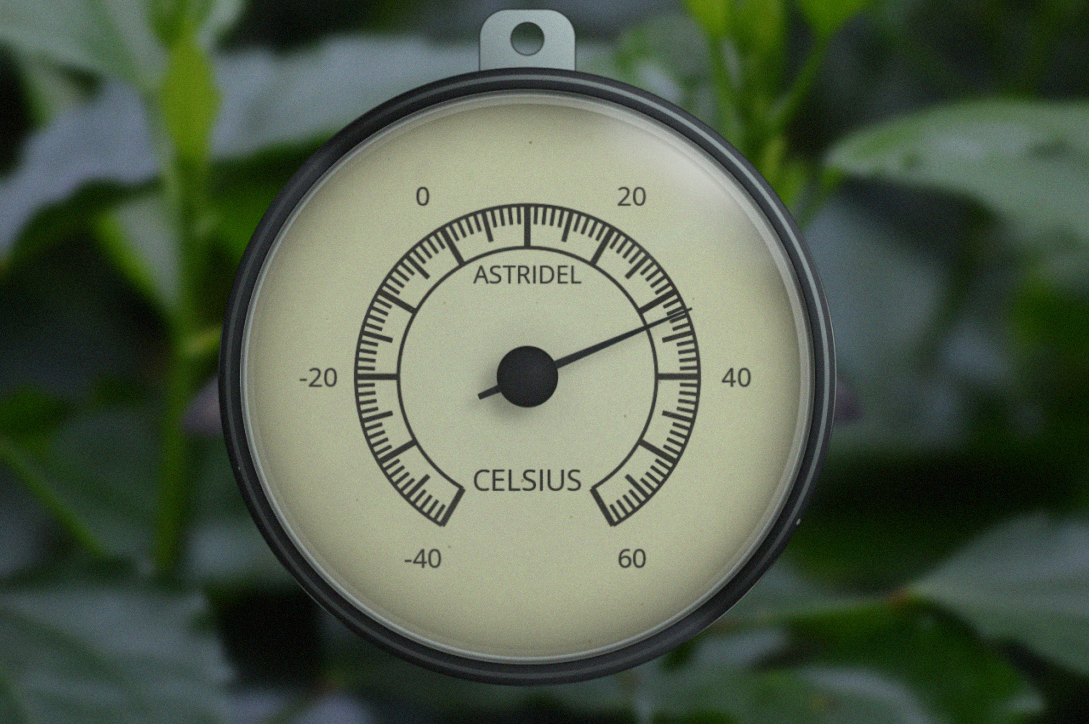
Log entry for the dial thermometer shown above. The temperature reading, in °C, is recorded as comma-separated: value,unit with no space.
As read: 32.5,°C
